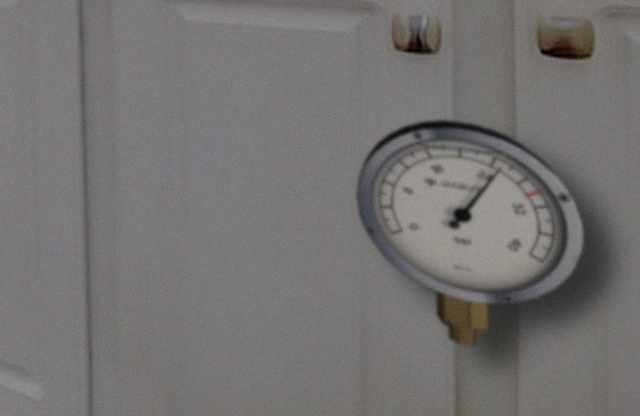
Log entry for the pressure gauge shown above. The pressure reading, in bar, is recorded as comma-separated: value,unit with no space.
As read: 25,bar
